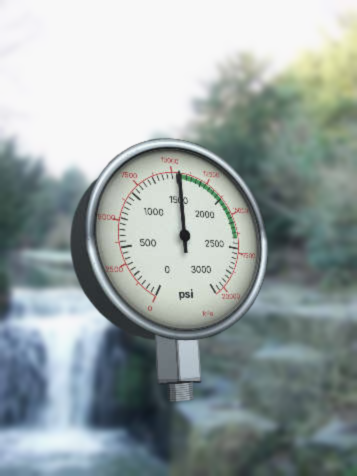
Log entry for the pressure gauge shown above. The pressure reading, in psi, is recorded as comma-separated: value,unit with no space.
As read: 1500,psi
